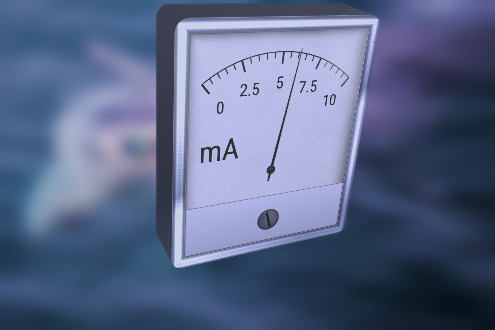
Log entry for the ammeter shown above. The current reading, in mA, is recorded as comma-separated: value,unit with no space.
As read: 6,mA
